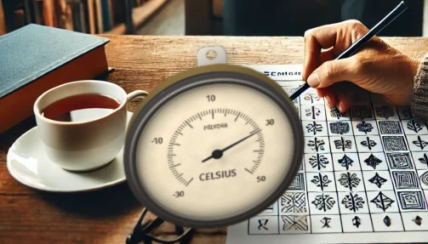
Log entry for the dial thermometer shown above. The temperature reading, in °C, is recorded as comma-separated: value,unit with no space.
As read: 30,°C
